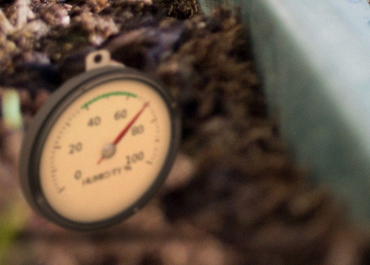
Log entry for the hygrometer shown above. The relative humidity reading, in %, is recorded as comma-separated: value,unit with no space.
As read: 70,%
